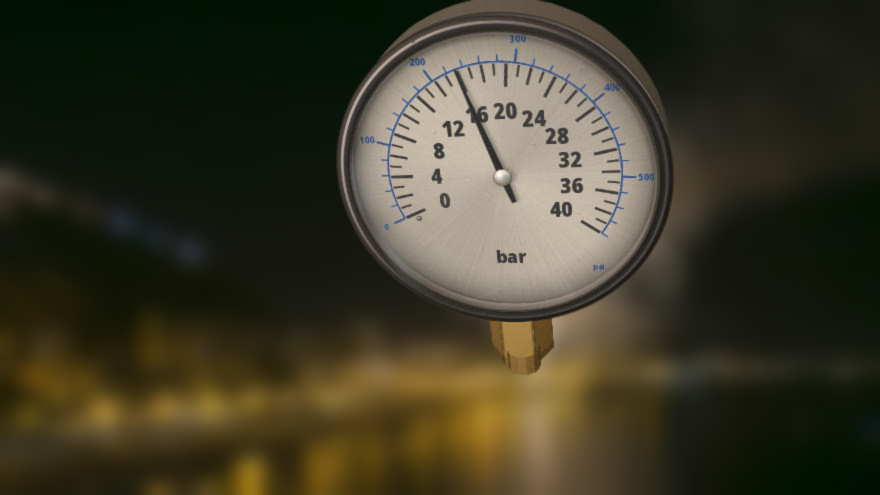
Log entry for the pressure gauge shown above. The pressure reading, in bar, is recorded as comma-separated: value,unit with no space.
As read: 16,bar
